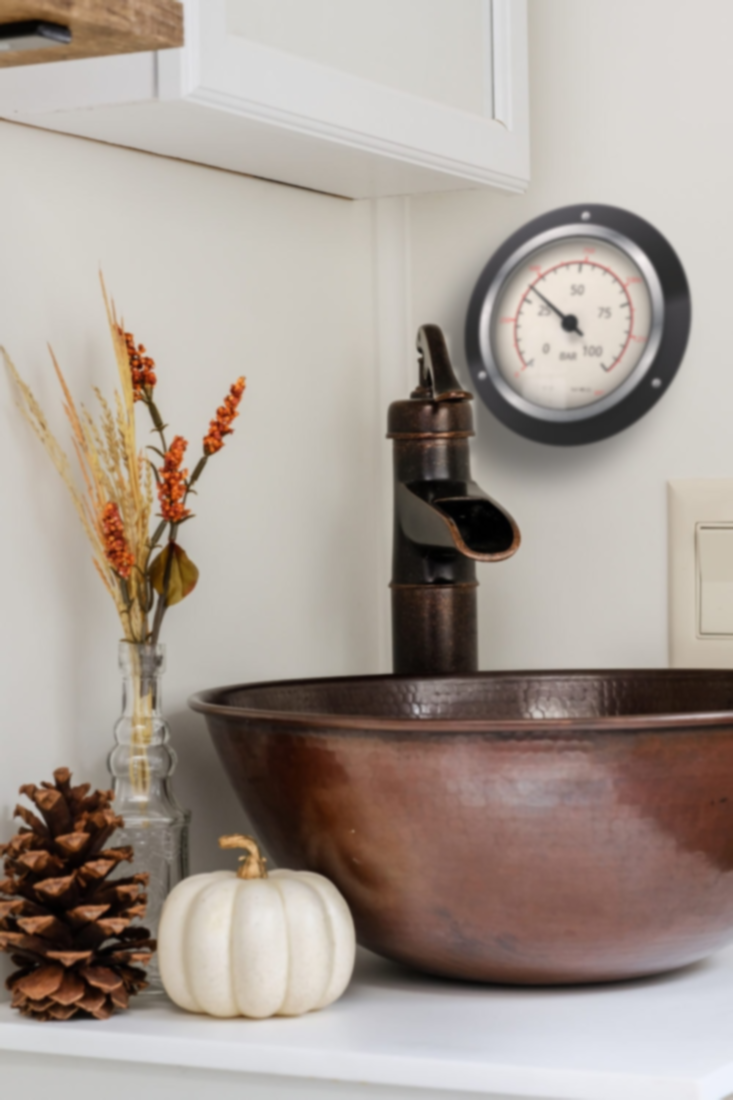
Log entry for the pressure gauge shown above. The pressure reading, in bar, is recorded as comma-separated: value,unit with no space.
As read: 30,bar
